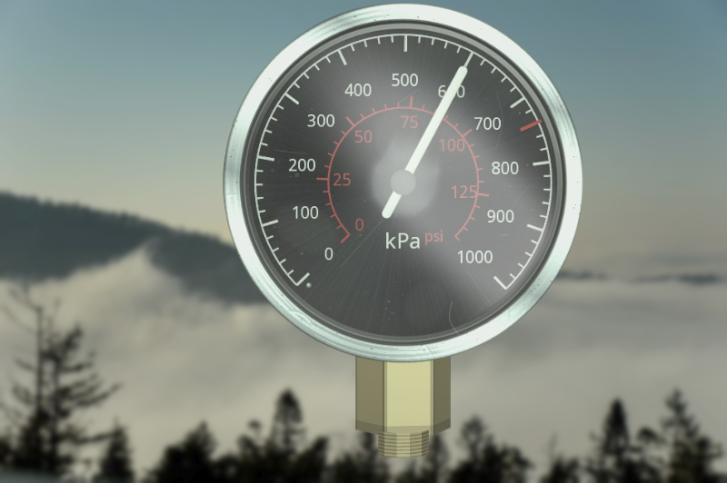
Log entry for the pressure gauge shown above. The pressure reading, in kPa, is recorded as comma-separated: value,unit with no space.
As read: 600,kPa
